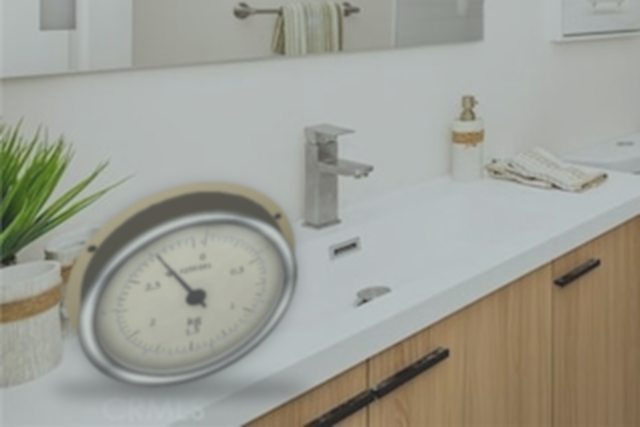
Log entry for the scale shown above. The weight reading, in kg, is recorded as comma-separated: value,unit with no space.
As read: 2.75,kg
